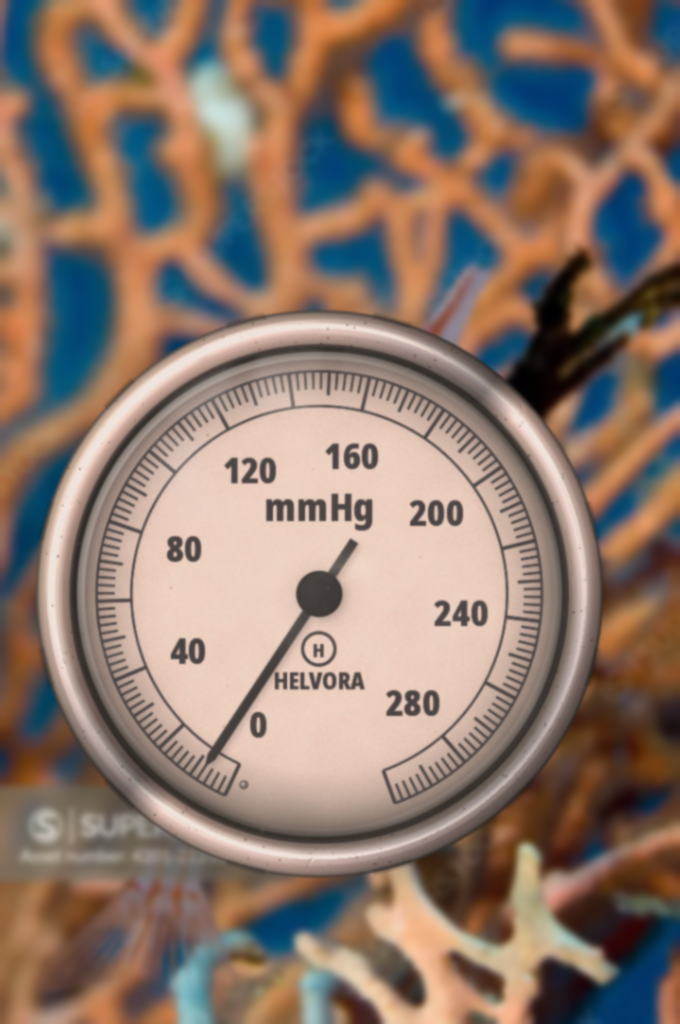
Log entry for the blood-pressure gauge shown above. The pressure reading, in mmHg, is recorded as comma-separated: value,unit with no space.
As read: 8,mmHg
